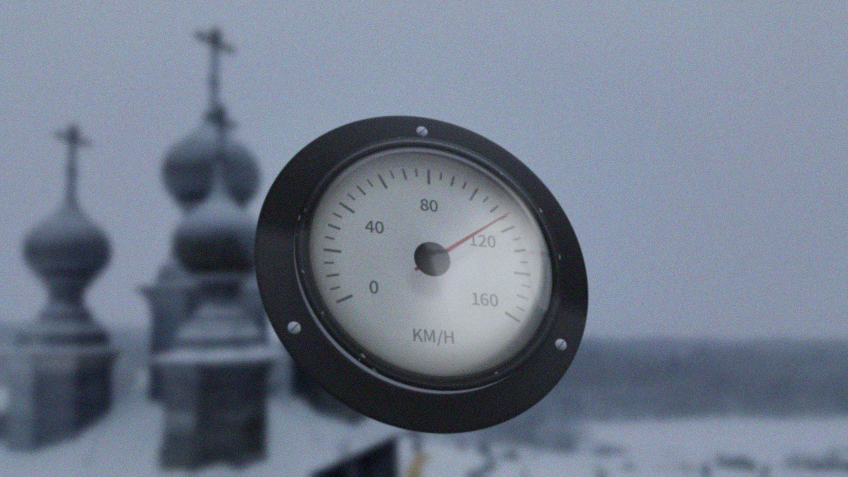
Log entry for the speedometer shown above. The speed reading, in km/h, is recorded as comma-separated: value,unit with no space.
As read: 115,km/h
